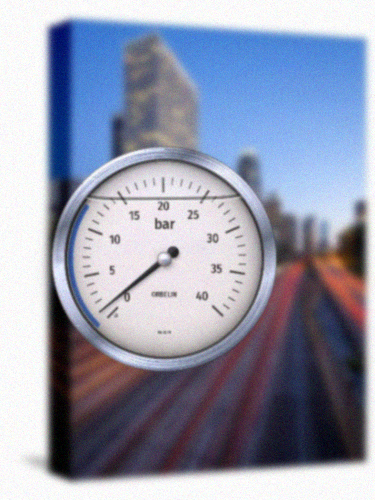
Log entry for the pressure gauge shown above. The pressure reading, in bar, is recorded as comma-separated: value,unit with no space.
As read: 1,bar
